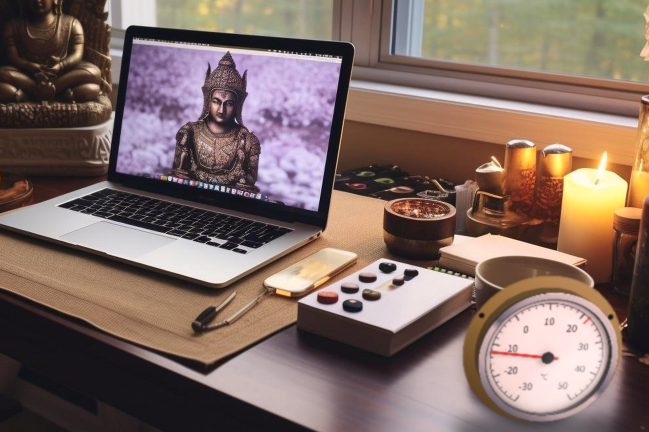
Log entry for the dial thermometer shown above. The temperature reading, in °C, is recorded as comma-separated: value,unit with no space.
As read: -12,°C
